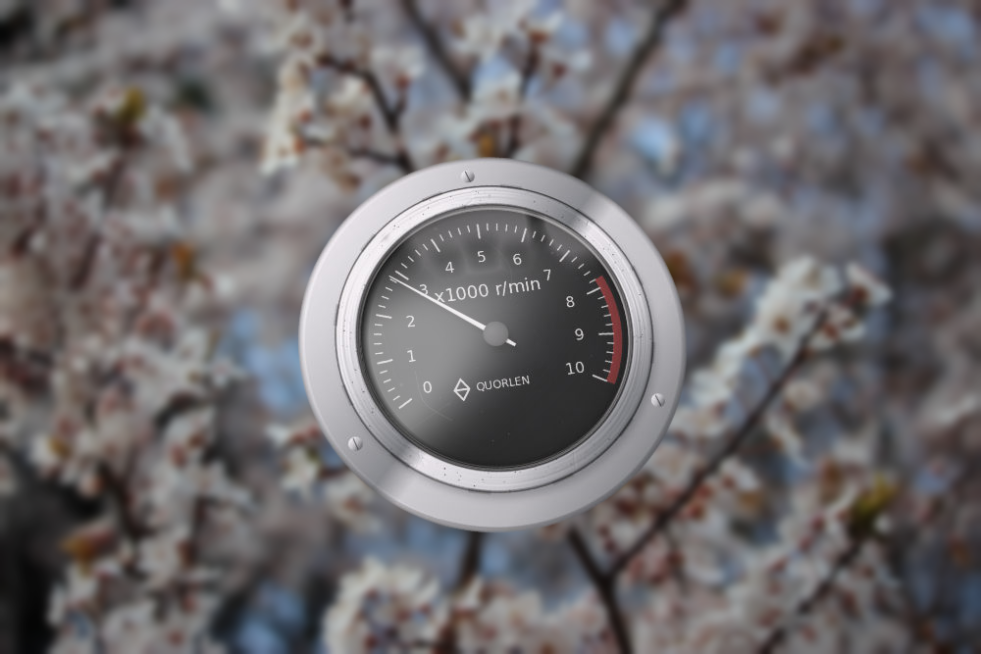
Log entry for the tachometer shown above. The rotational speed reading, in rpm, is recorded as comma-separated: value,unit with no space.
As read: 2800,rpm
